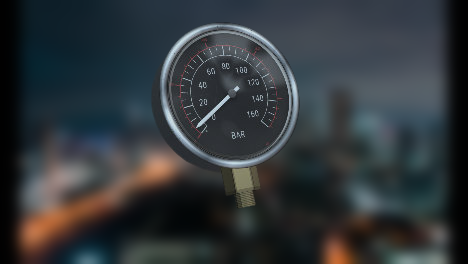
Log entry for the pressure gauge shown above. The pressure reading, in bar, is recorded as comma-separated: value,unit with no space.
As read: 5,bar
